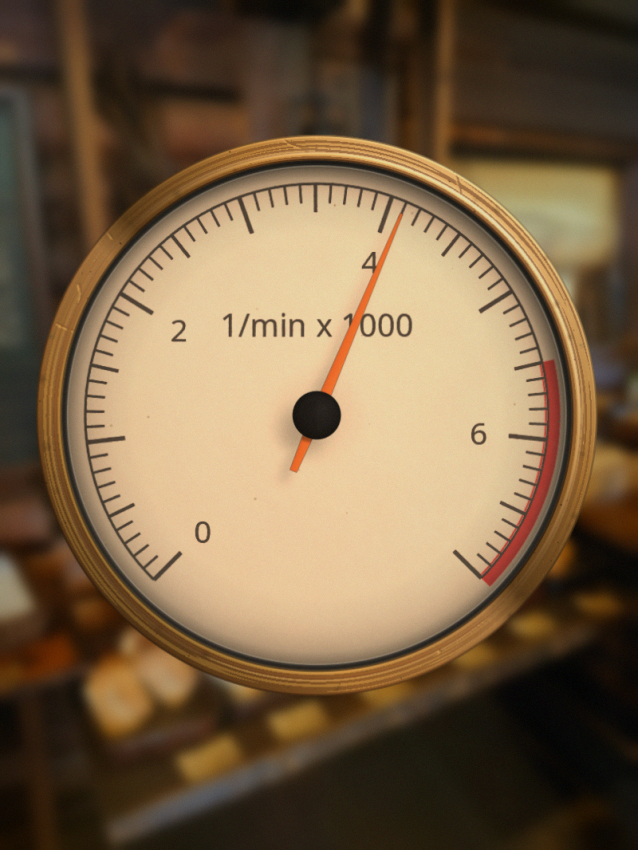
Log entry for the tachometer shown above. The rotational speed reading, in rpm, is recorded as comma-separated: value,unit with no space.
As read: 4100,rpm
